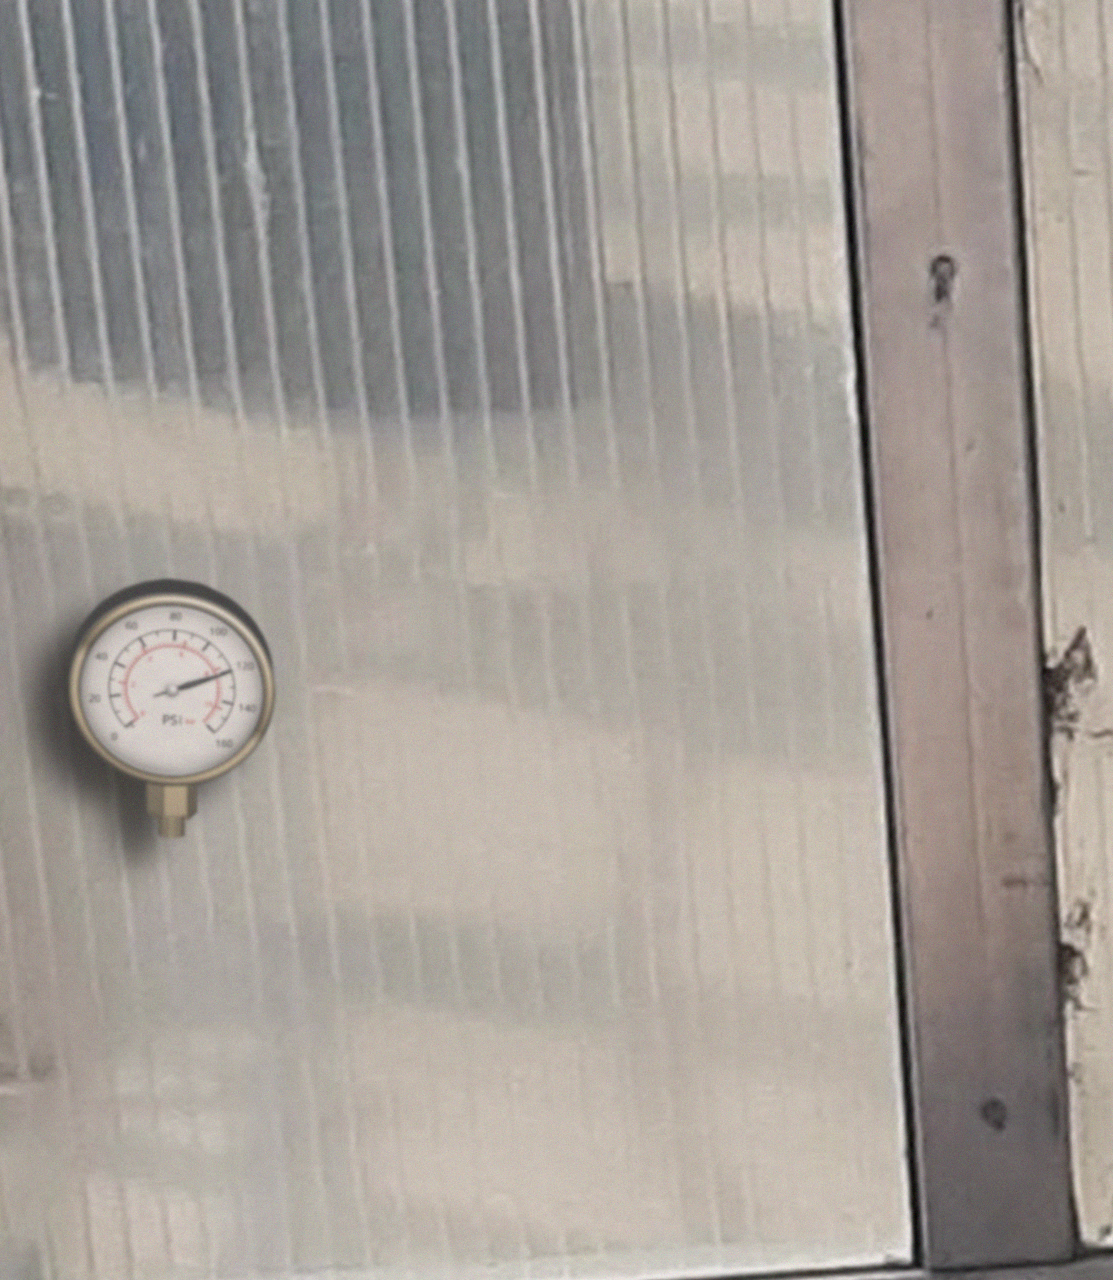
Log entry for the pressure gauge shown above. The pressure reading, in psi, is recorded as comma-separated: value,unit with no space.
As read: 120,psi
